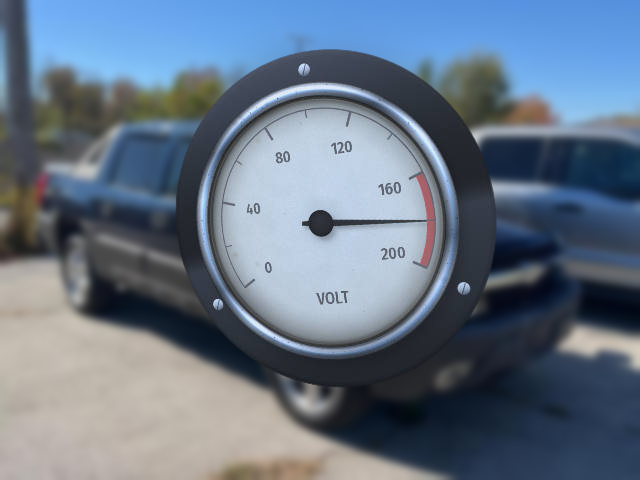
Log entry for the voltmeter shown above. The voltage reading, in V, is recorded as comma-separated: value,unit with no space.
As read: 180,V
